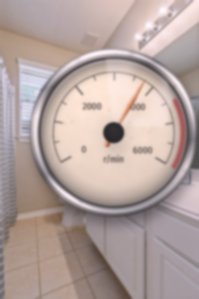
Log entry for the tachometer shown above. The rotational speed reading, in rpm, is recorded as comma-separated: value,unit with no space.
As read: 3750,rpm
